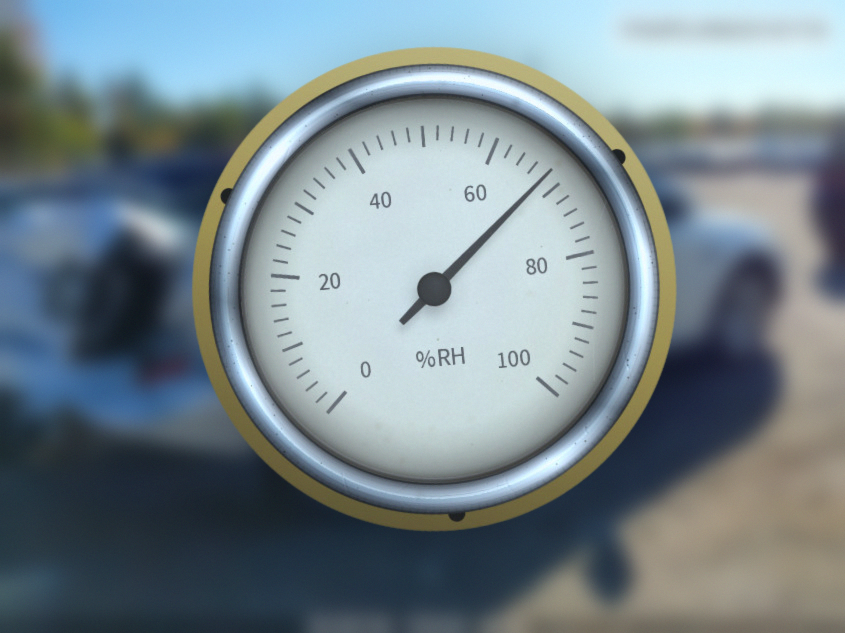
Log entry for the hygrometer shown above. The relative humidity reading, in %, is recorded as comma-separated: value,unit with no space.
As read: 68,%
